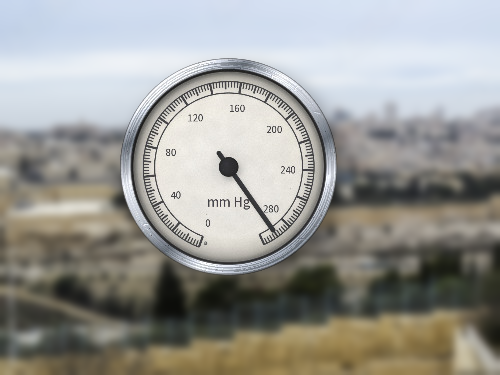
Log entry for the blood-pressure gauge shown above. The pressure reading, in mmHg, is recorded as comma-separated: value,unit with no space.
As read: 290,mmHg
